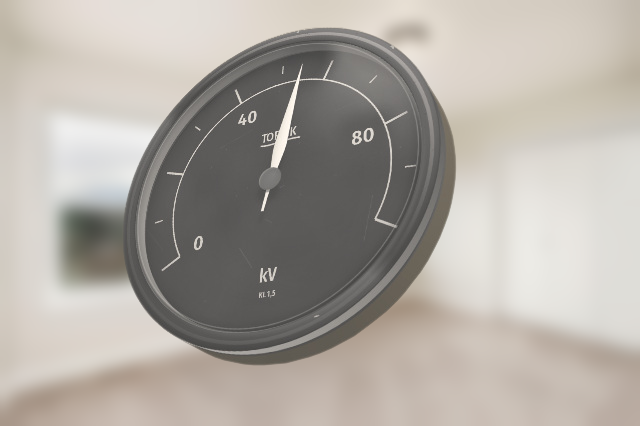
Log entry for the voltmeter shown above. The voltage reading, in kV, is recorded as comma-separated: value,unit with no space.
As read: 55,kV
